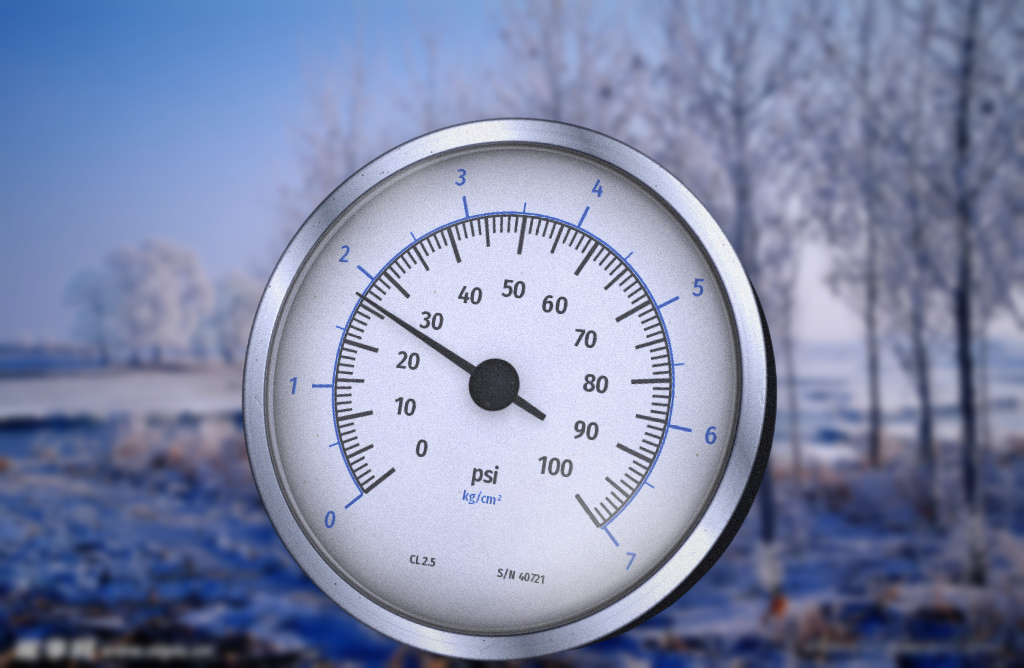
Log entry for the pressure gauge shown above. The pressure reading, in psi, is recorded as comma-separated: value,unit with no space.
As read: 26,psi
